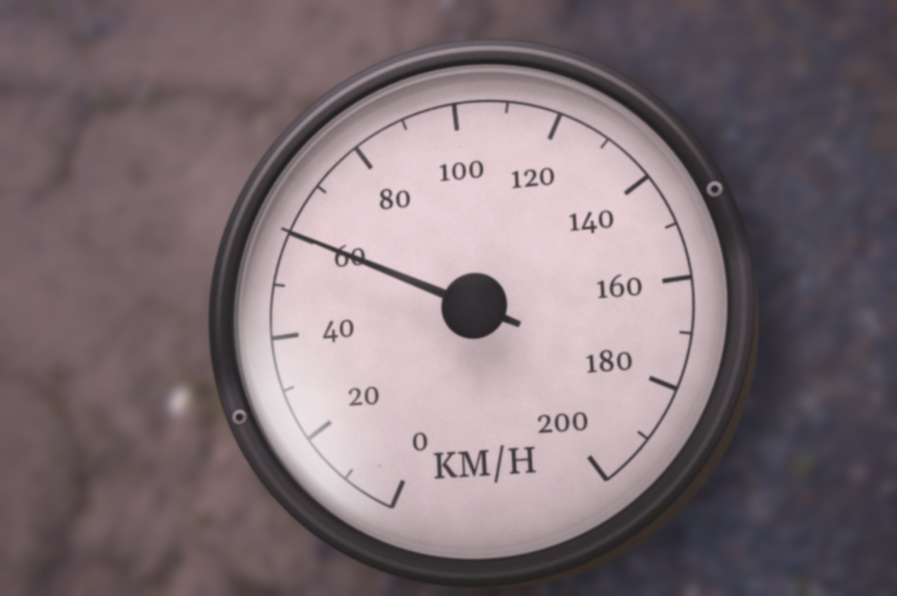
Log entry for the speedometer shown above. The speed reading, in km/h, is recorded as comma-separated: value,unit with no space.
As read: 60,km/h
